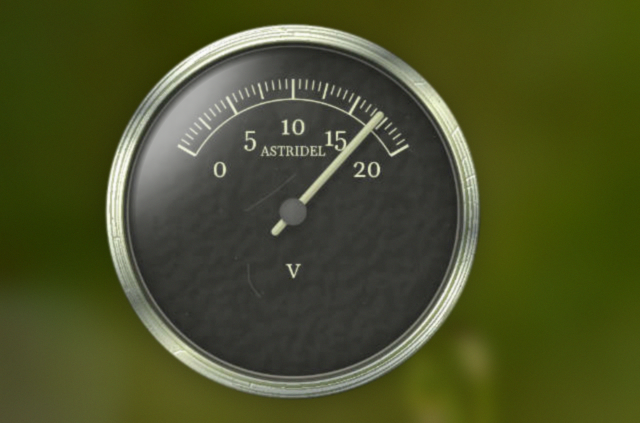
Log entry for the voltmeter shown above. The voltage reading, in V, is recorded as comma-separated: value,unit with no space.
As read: 17,V
